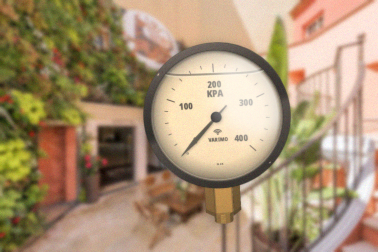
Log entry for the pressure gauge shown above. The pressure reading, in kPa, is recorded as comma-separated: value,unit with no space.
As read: 0,kPa
